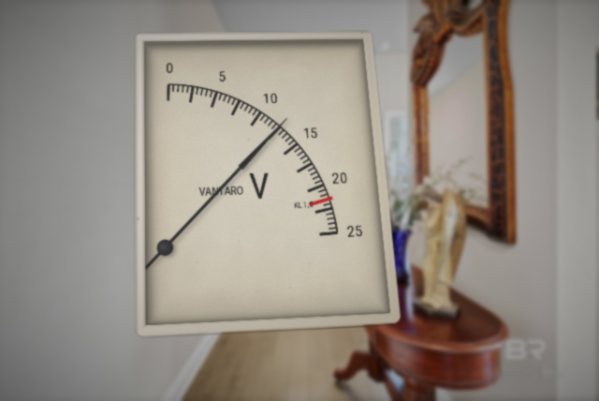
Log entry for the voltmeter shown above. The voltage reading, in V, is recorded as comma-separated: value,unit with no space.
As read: 12.5,V
